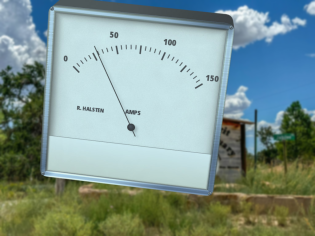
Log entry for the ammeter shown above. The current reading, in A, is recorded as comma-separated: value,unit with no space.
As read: 30,A
